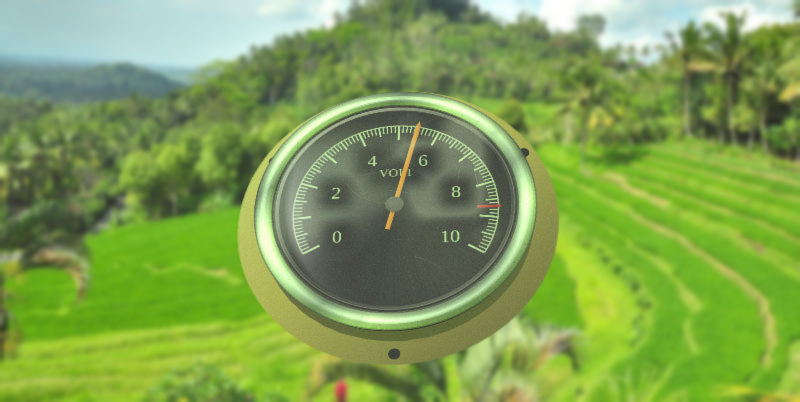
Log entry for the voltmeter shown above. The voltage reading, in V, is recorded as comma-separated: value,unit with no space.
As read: 5.5,V
